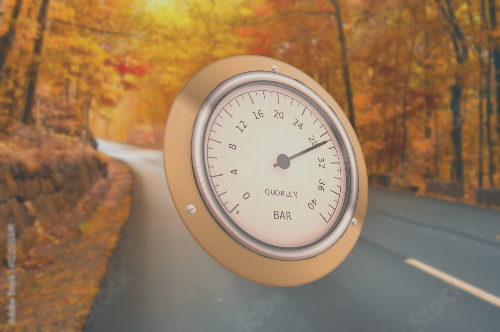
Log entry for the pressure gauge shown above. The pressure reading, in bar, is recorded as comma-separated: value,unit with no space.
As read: 29,bar
